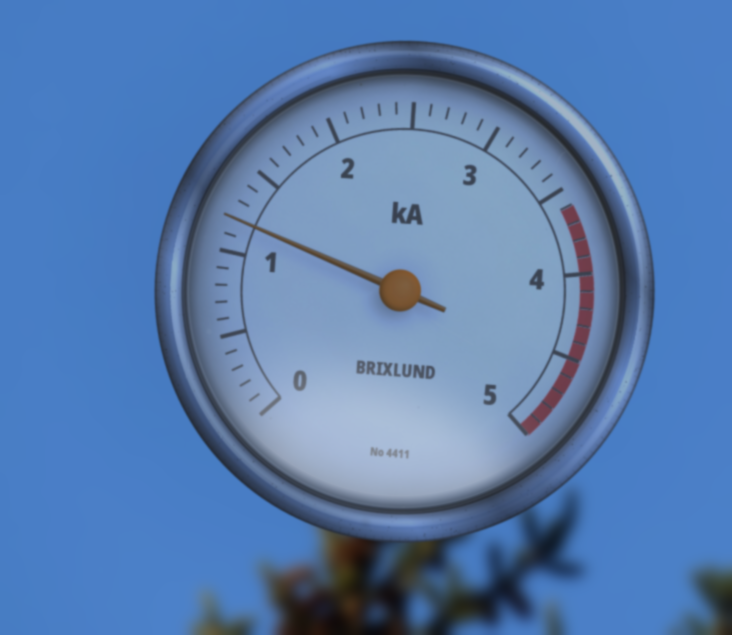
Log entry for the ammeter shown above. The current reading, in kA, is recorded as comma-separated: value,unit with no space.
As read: 1.2,kA
